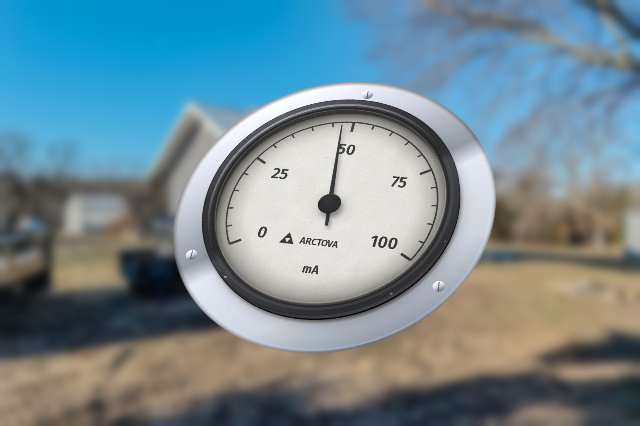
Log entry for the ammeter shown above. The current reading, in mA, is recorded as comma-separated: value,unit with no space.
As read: 47.5,mA
